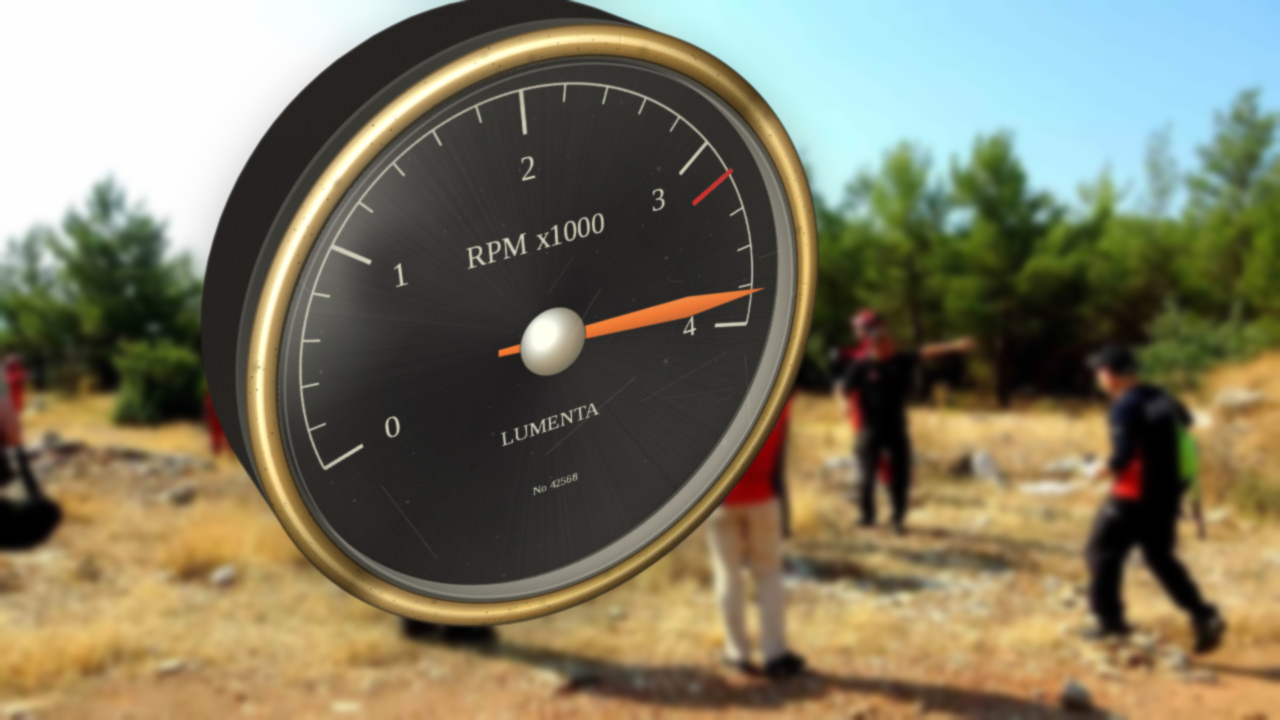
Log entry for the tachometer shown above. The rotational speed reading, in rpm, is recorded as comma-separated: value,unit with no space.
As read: 3800,rpm
